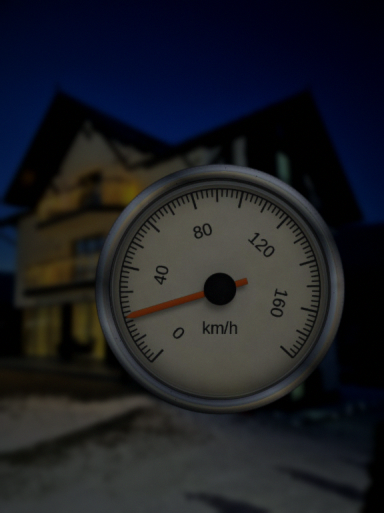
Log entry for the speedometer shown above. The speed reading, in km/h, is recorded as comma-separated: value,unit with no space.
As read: 20,km/h
